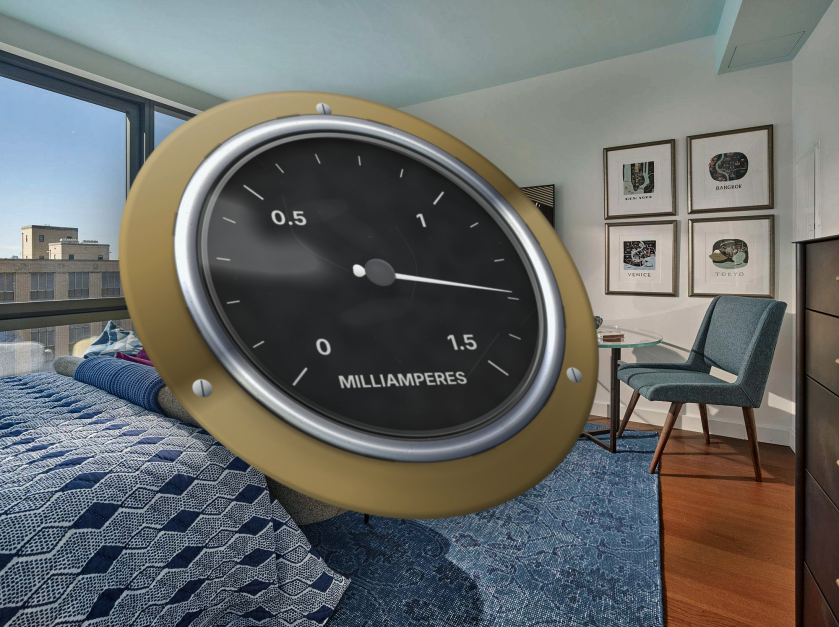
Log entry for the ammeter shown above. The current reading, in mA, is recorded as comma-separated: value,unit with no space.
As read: 1.3,mA
